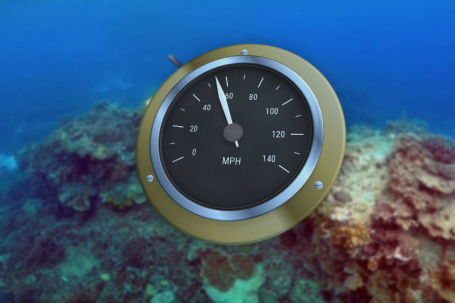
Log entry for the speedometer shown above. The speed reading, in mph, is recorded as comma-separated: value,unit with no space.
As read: 55,mph
